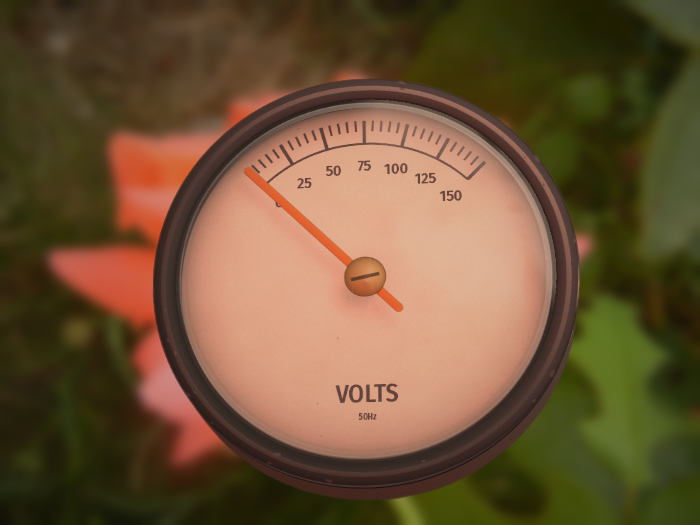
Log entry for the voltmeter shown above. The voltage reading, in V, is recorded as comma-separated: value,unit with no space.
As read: 0,V
